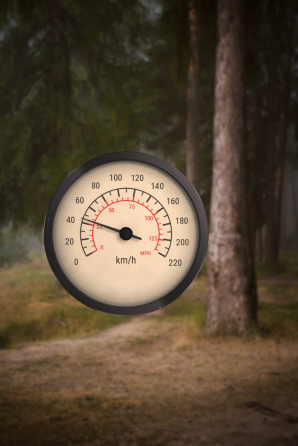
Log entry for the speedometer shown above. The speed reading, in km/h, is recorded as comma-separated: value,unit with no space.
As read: 45,km/h
